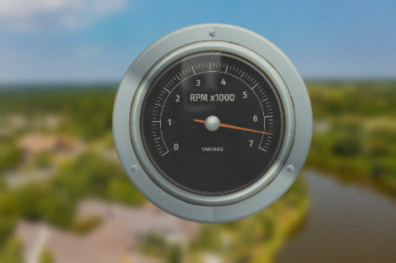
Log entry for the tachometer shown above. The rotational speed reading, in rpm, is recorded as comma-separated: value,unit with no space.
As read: 6500,rpm
